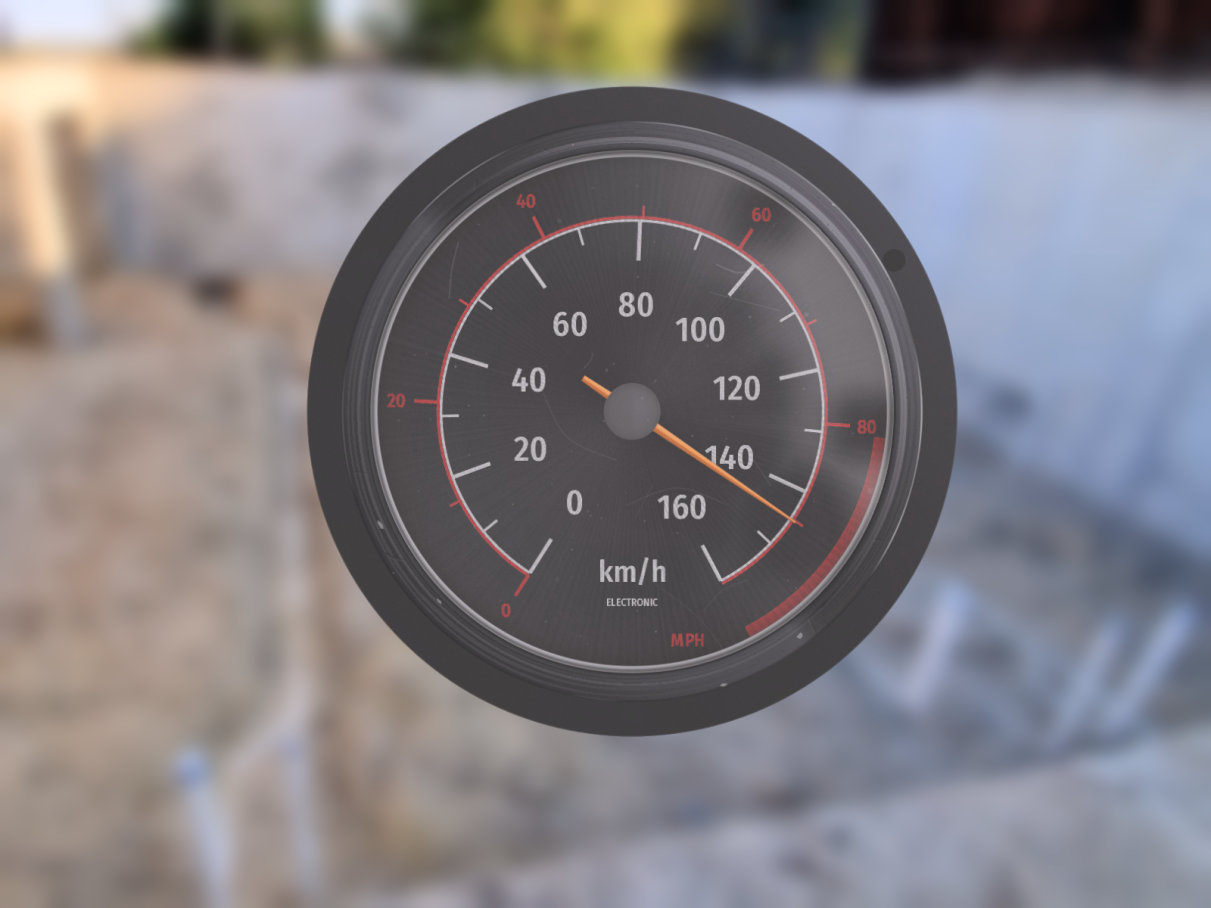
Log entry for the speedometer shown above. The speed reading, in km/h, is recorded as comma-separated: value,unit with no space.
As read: 145,km/h
